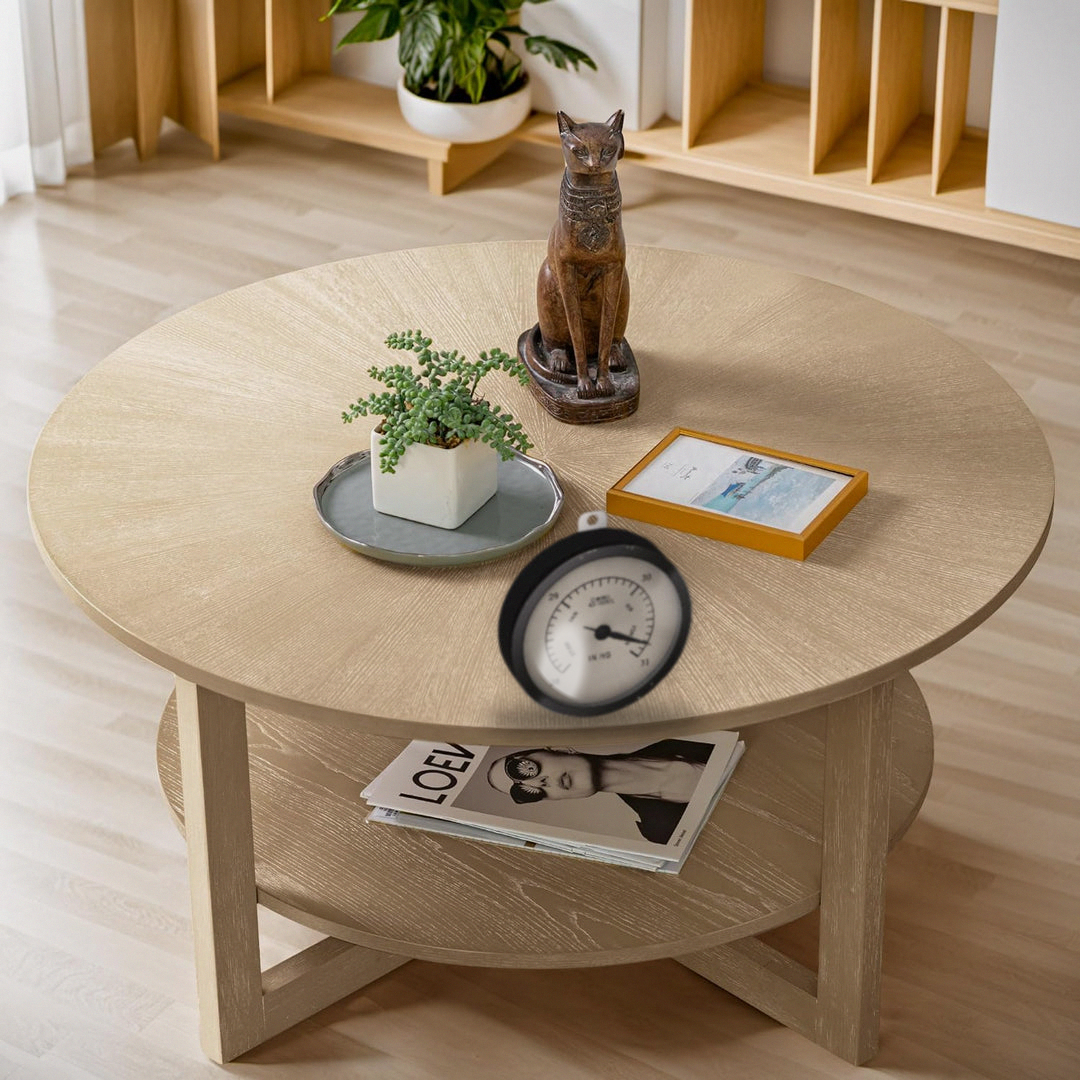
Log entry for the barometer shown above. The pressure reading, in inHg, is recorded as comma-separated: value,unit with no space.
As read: 30.8,inHg
